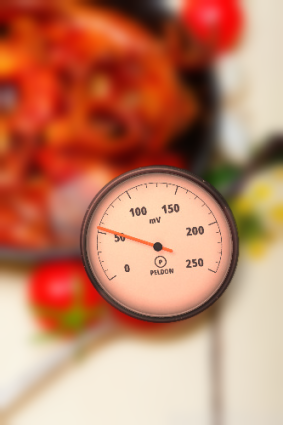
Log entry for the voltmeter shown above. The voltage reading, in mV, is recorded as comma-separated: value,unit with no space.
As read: 55,mV
